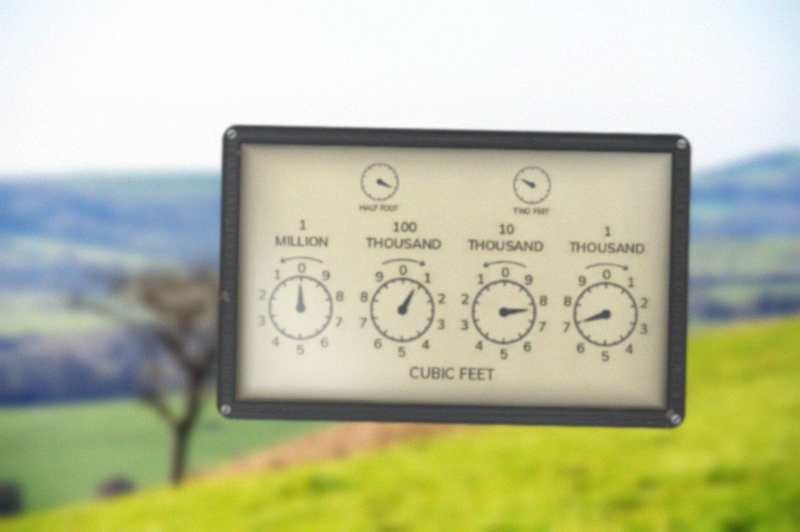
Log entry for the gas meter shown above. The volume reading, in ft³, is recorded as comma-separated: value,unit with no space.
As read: 7700,ft³
